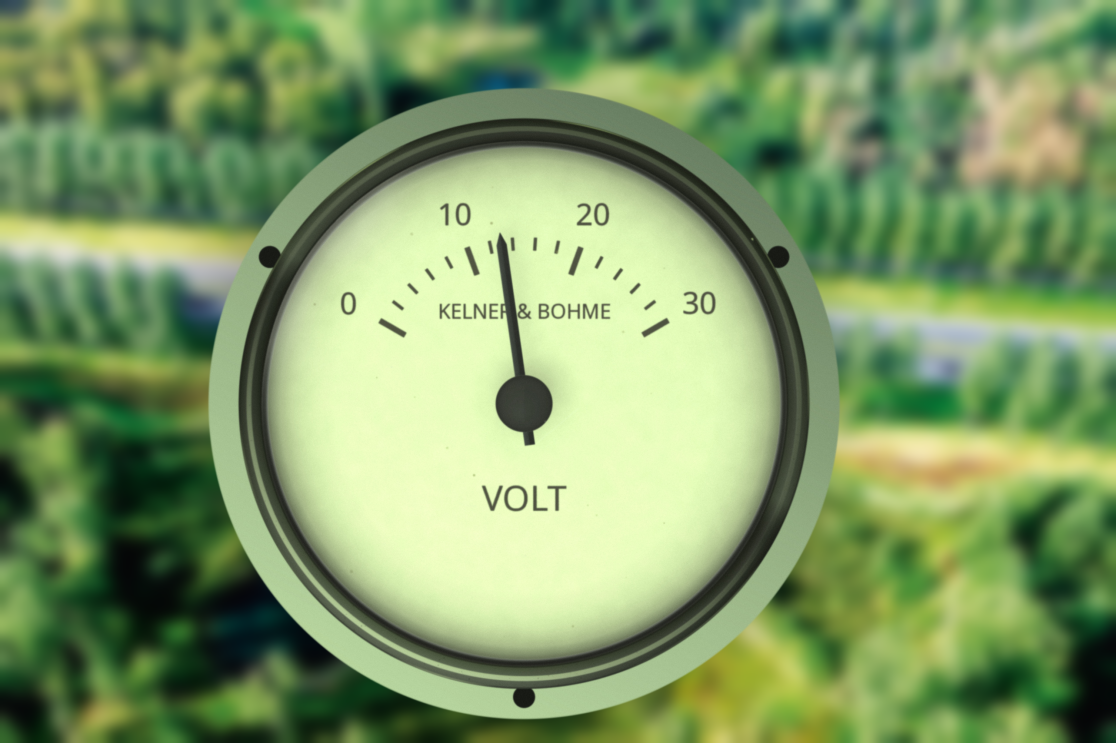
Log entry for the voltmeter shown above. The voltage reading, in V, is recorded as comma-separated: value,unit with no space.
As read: 13,V
